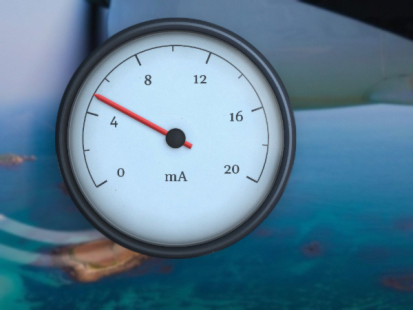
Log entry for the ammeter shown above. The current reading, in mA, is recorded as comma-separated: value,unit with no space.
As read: 5,mA
